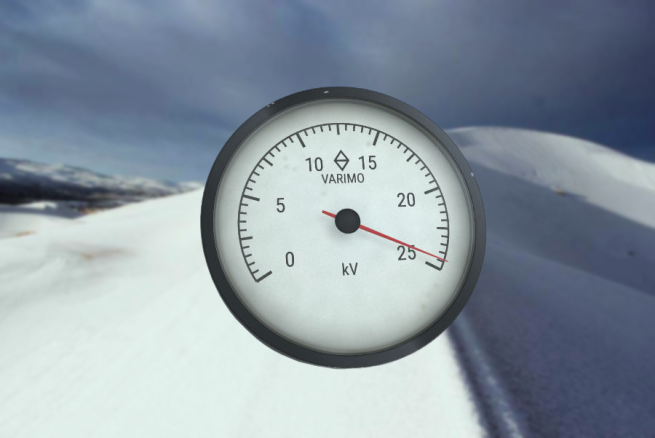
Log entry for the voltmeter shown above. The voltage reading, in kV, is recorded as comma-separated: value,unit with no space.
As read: 24.5,kV
